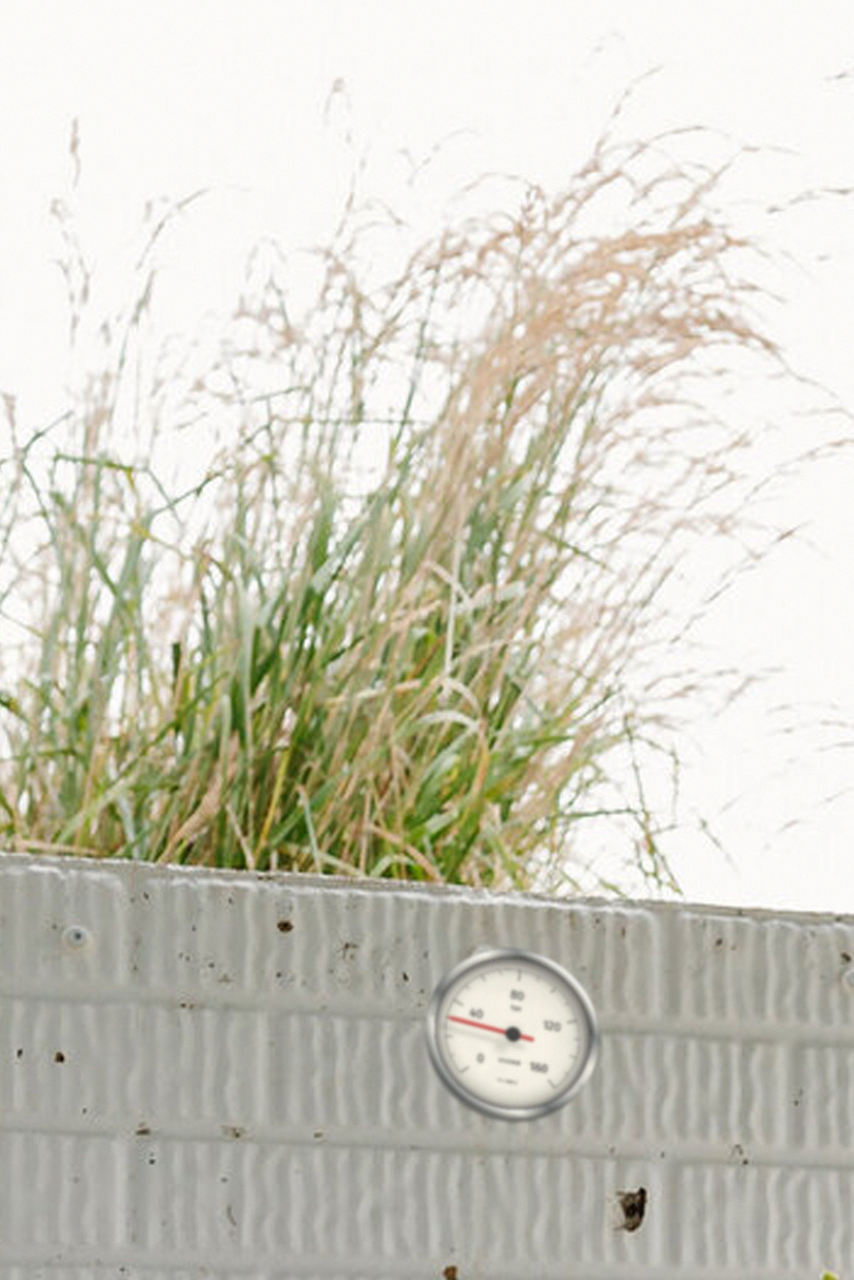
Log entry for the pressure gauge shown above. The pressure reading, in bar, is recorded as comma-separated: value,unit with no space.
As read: 30,bar
